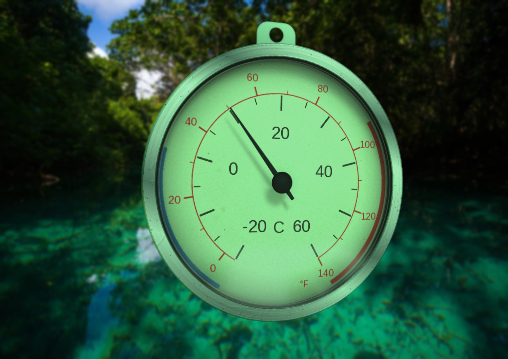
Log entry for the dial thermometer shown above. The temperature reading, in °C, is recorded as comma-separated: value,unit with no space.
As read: 10,°C
